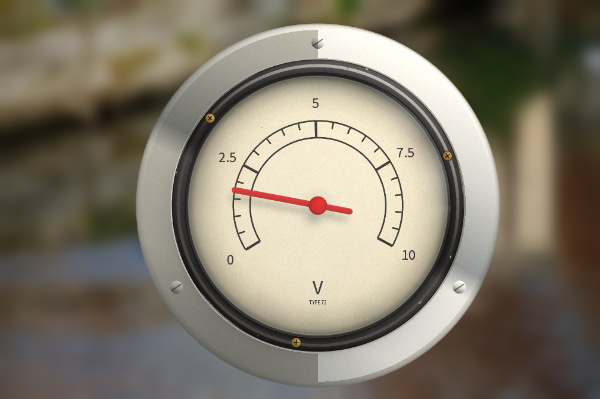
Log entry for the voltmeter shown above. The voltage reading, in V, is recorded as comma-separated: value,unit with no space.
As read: 1.75,V
